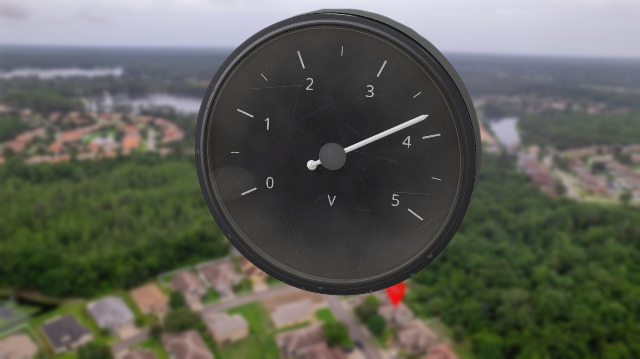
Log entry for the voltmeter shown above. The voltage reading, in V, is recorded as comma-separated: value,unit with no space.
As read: 3.75,V
